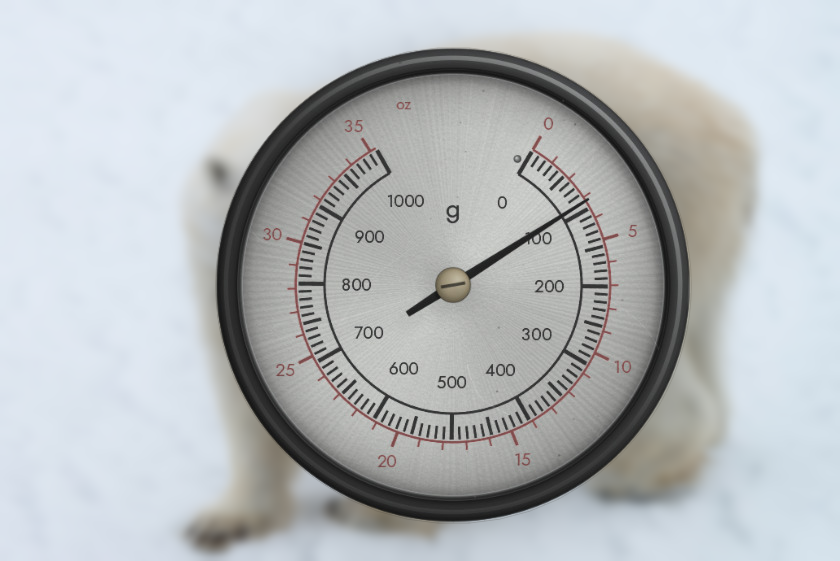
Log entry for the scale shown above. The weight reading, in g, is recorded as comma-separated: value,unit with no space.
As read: 90,g
